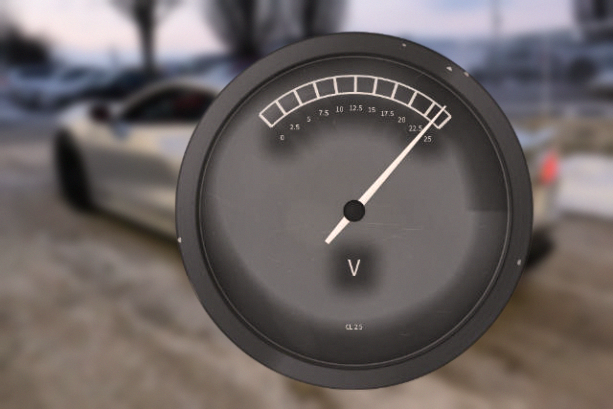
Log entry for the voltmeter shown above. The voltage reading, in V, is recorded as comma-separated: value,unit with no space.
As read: 23.75,V
